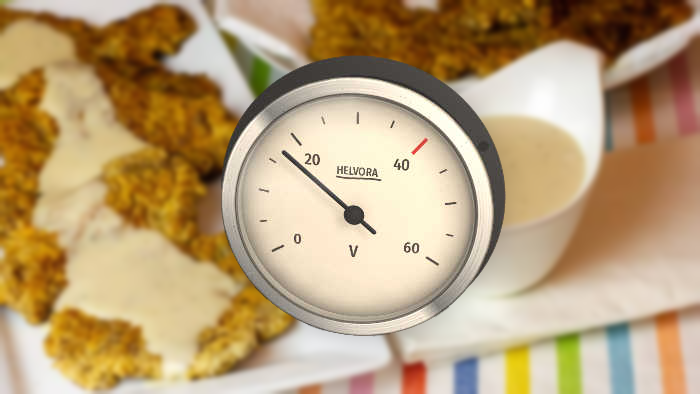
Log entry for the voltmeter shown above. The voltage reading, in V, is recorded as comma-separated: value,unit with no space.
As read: 17.5,V
